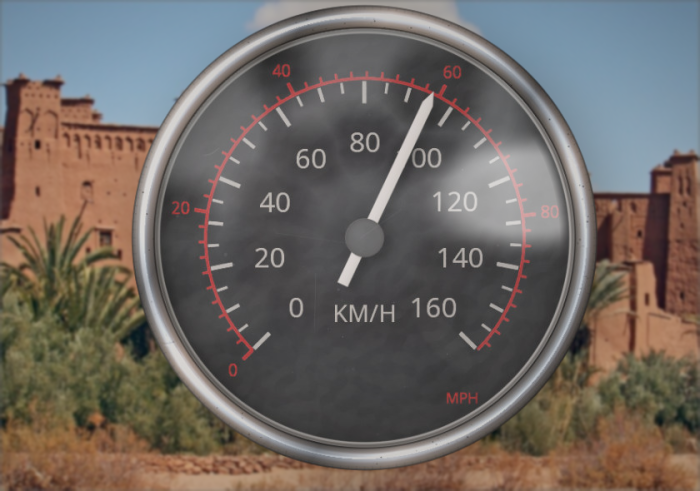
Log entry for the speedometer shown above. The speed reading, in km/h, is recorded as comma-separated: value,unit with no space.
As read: 95,km/h
